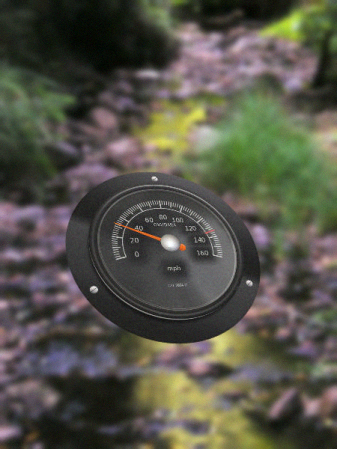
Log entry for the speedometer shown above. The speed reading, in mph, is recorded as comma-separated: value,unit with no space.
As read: 30,mph
